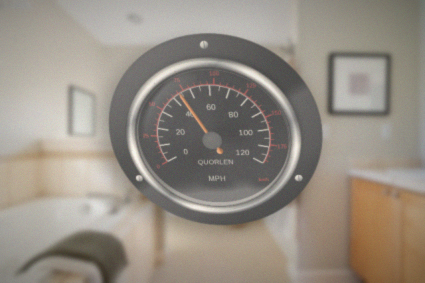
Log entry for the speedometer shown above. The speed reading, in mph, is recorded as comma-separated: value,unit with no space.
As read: 45,mph
